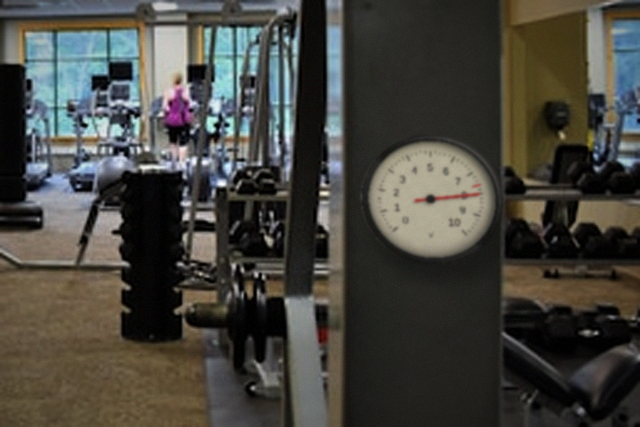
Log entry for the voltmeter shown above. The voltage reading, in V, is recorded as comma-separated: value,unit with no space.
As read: 8,V
